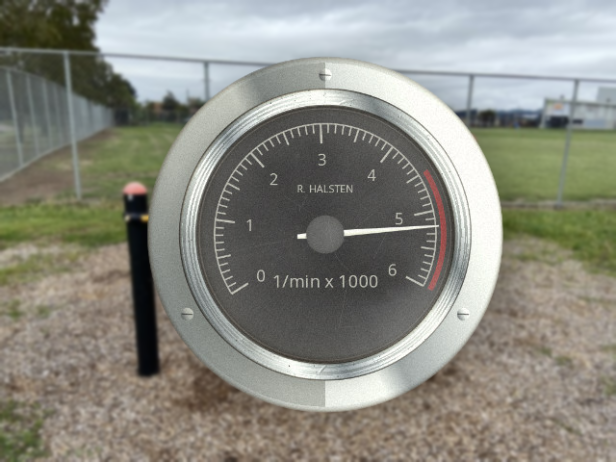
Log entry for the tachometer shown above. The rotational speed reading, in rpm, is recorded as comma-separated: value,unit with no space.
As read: 5200,rpm
